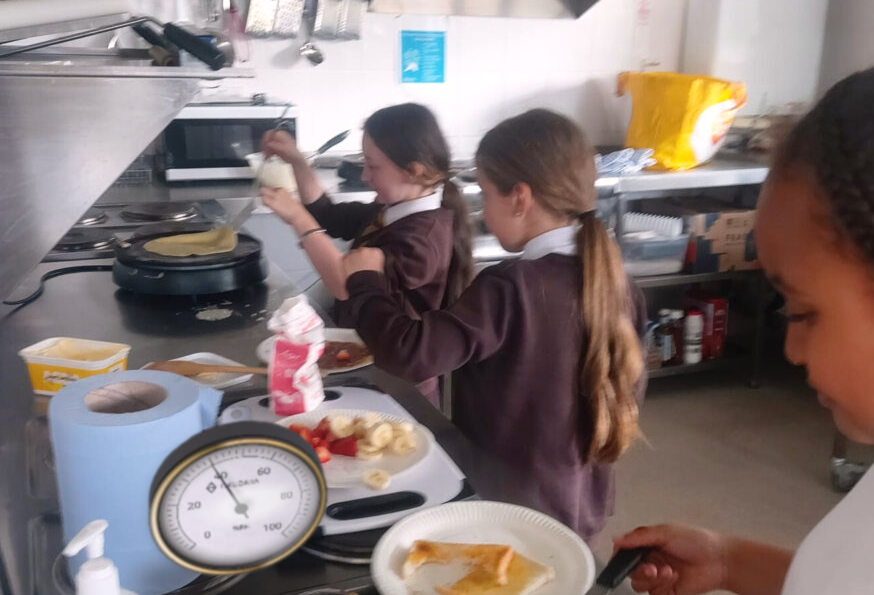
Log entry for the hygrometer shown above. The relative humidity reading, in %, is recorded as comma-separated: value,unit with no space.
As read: 40,%
